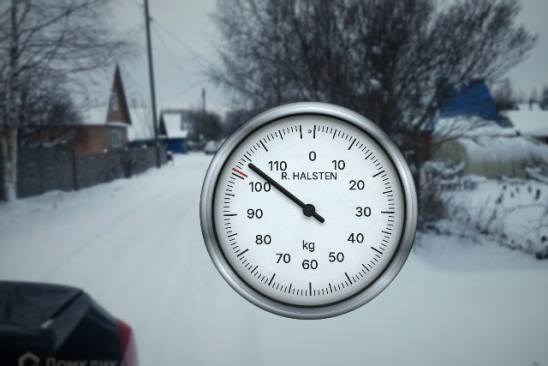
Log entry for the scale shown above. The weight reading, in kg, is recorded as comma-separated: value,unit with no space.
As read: 104,kg
